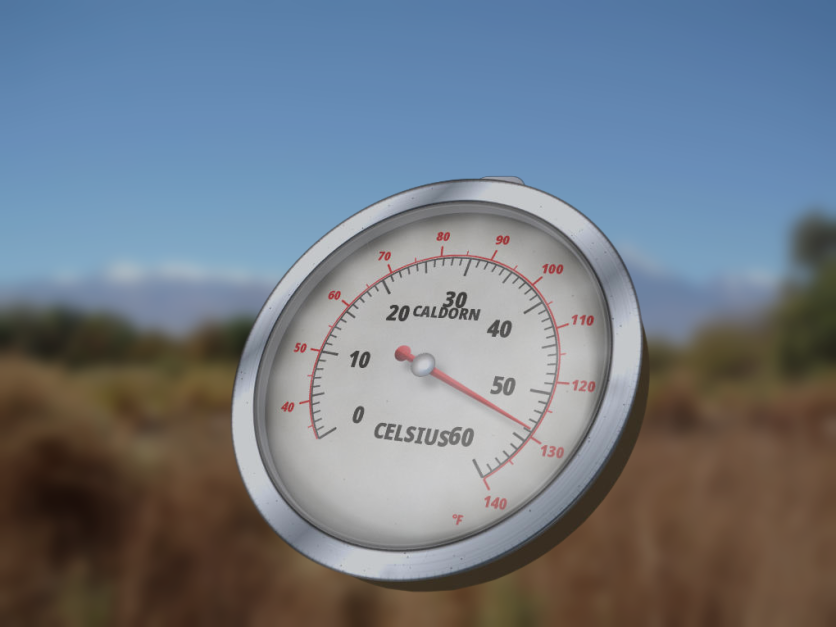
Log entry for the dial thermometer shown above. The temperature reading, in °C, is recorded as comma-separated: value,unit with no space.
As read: 54,°C
